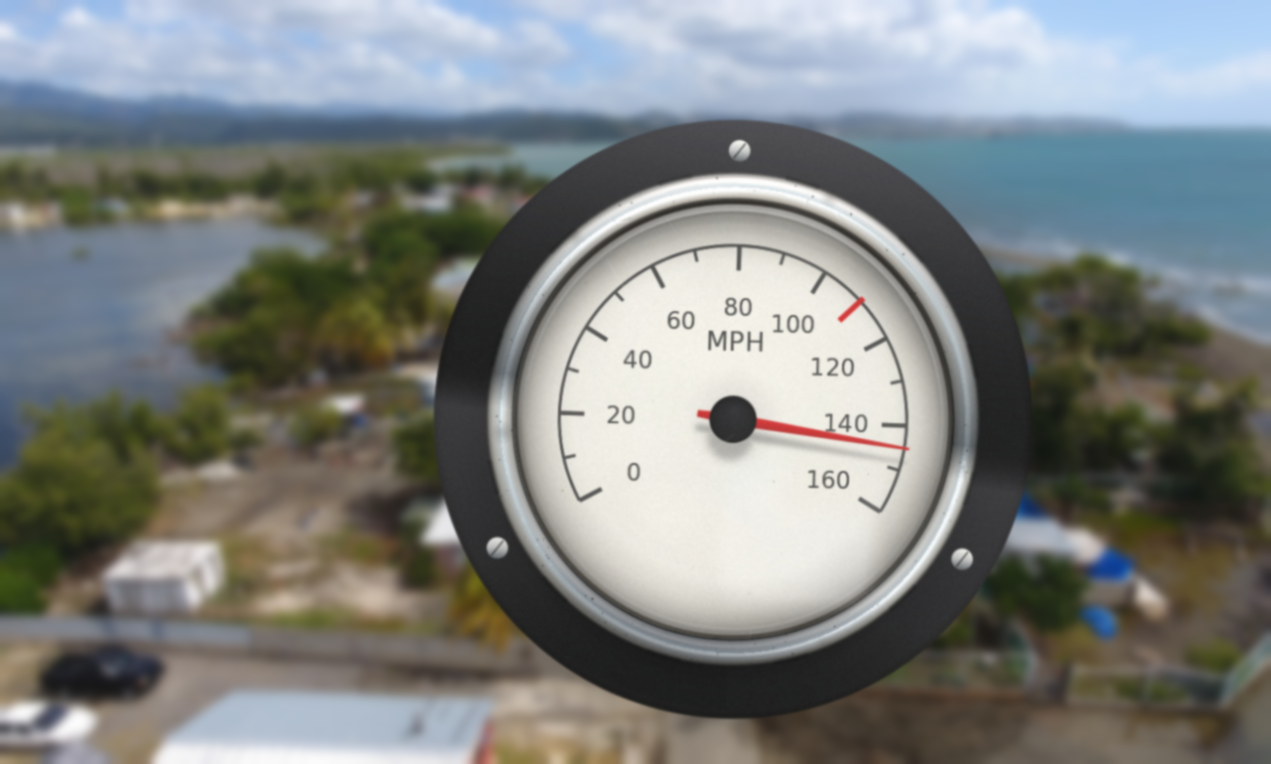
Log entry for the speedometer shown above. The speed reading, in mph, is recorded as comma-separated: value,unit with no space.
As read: 145,mph
